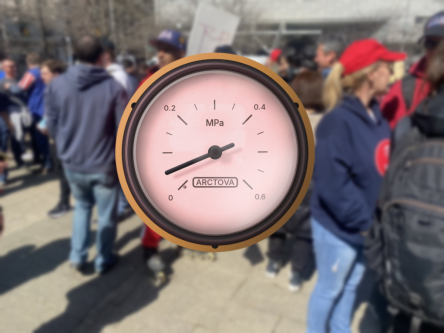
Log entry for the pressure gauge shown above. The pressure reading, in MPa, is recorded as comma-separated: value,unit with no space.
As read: 0.05,MPa
